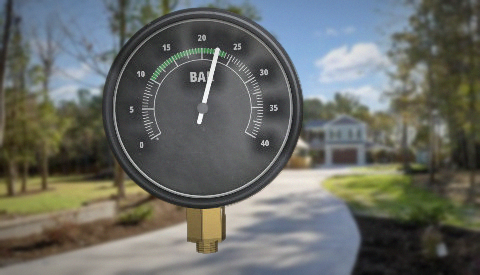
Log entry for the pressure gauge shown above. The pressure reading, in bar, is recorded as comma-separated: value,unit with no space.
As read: 22.5,bar
